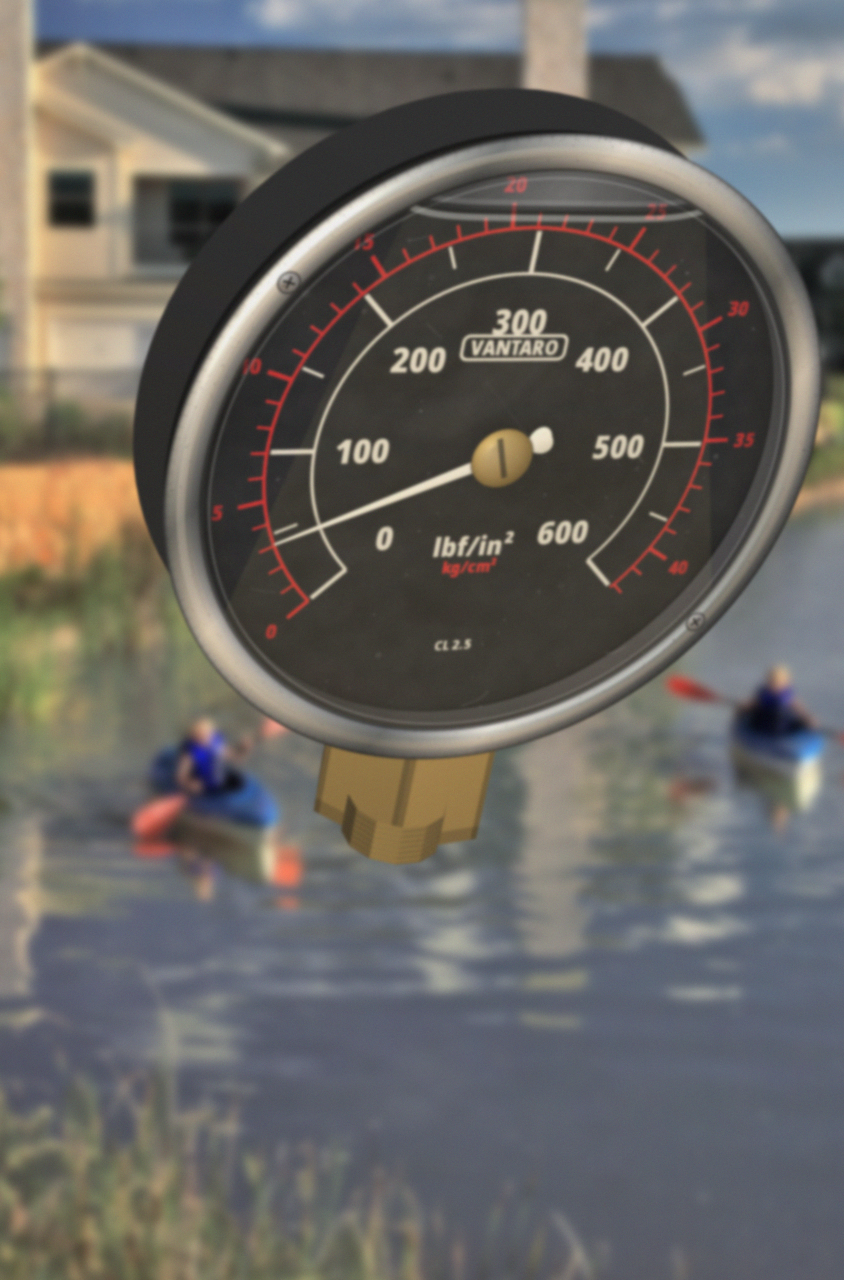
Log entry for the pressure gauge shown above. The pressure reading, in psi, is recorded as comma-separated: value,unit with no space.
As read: 50,psi
